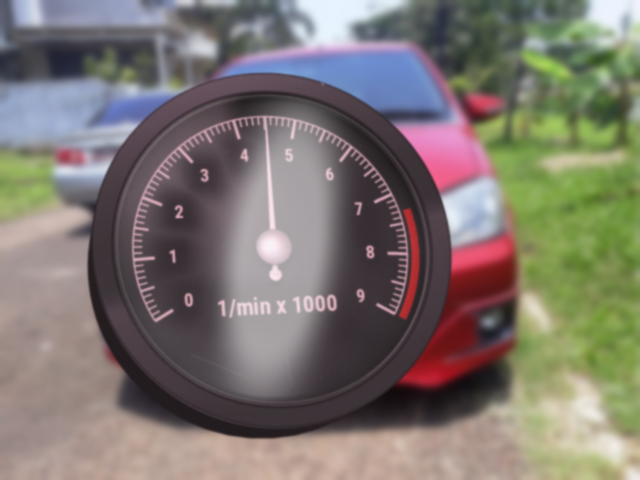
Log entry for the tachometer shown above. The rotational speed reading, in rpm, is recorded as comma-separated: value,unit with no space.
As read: 4500,rpm
